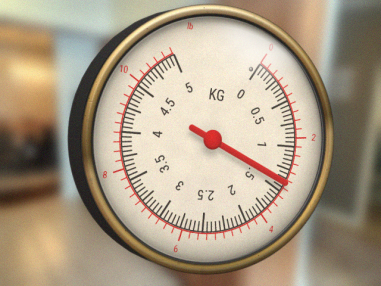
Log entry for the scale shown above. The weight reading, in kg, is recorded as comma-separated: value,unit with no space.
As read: 1.4,kg
